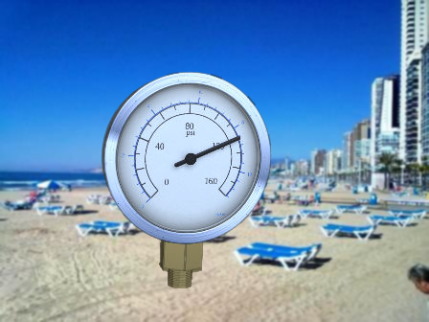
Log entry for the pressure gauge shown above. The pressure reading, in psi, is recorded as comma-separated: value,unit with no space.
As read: 120,psi
